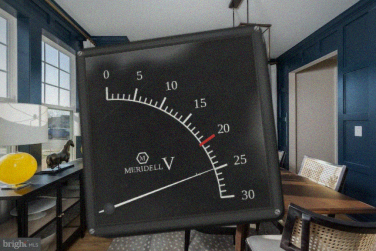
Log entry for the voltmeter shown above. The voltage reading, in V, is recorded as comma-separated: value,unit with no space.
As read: 25,V
